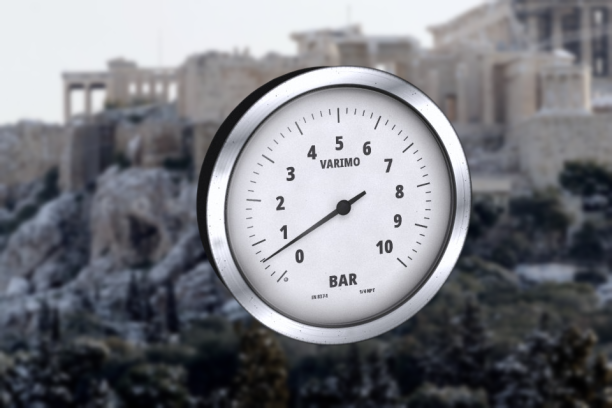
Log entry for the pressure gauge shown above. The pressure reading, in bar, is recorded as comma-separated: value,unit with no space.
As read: 0.6,bar
